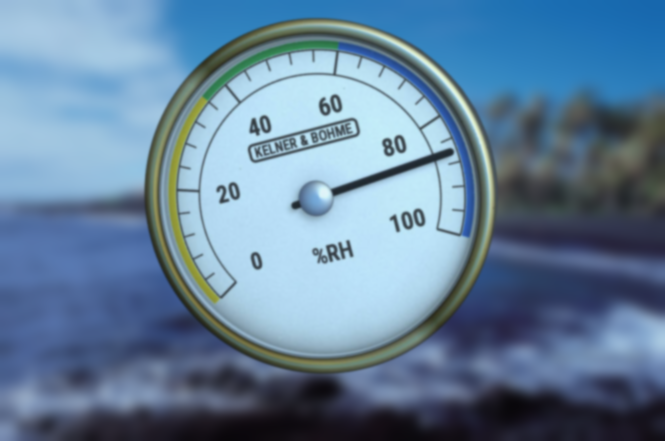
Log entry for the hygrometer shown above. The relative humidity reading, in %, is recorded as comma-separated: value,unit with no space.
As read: 86,%
